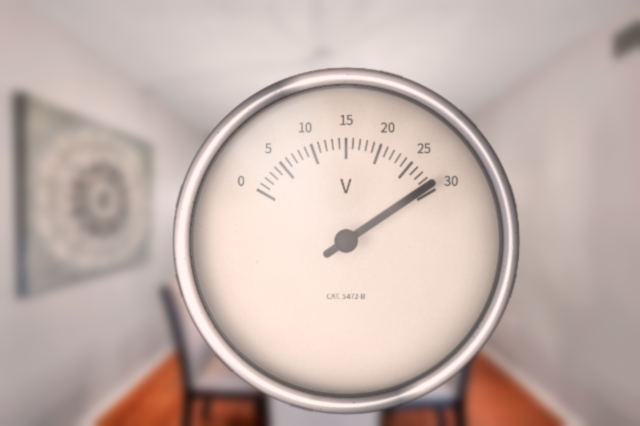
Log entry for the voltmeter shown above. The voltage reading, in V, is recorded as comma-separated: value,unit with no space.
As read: 29,V
